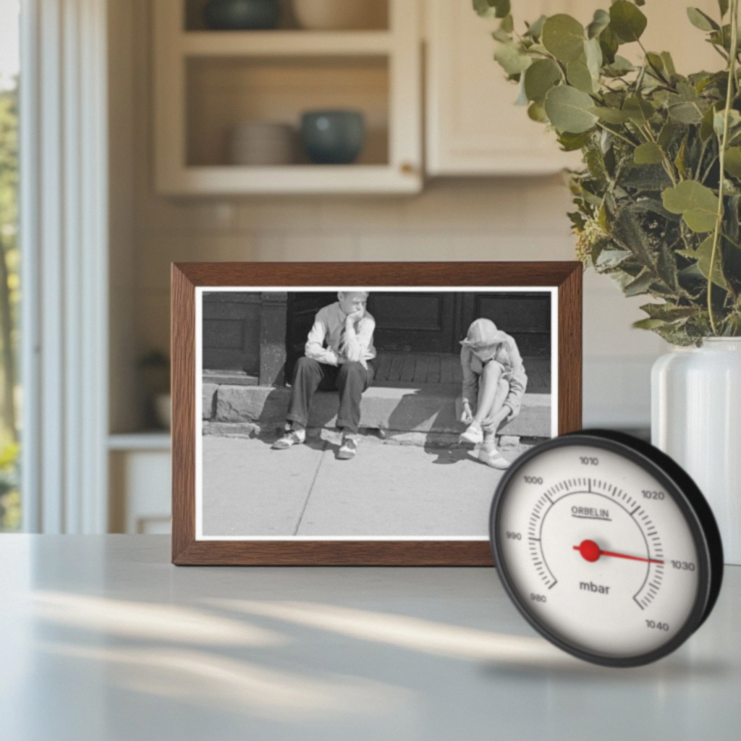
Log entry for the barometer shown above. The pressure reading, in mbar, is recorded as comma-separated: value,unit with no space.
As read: 1030,mbar
